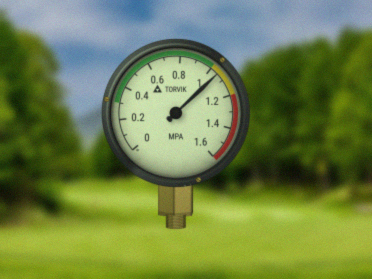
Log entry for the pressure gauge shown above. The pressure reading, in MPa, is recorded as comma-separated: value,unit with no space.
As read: 1.05,MPa
